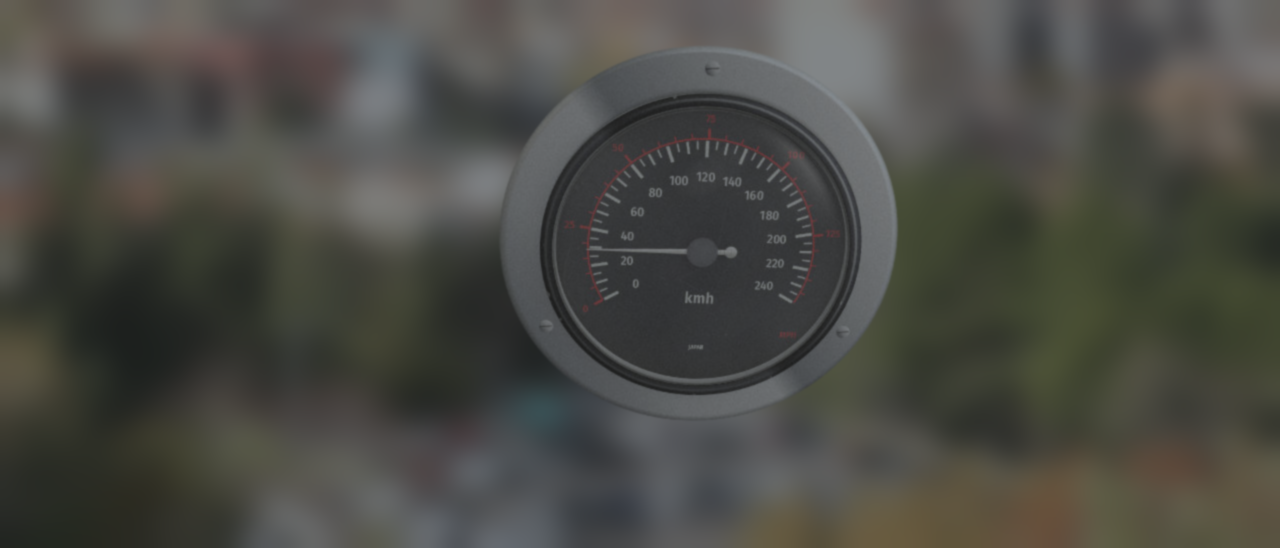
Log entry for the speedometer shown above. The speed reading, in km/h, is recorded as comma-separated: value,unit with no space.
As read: 30,km/h
